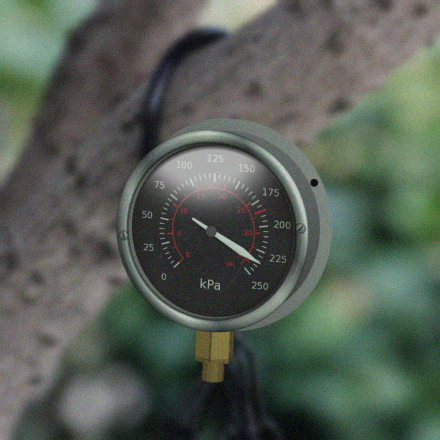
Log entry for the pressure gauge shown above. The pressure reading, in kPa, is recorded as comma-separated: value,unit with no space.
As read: 235,kPa
